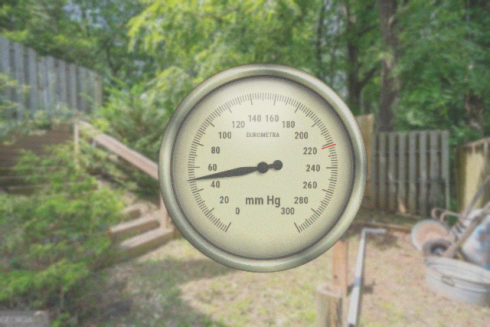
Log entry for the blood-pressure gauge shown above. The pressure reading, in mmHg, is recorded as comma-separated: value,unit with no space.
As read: 50,mmHg
